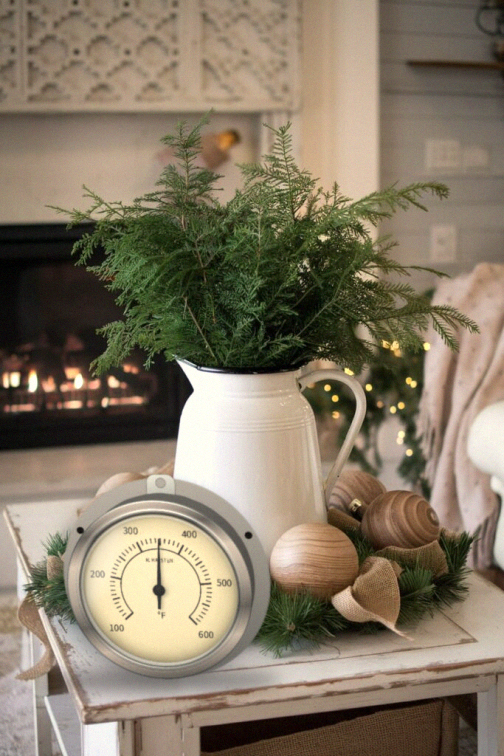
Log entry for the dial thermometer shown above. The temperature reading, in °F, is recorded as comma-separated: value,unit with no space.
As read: 350,°F
